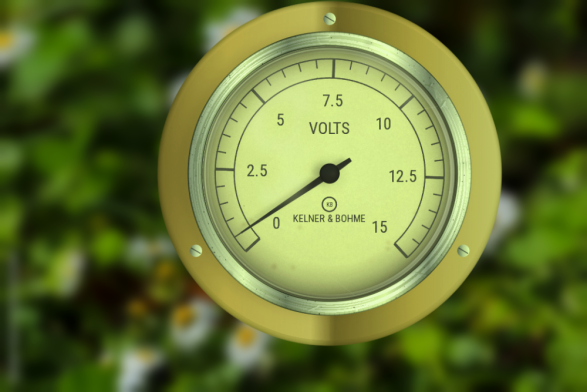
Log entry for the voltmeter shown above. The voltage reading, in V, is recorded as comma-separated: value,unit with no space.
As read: 0.5,V
